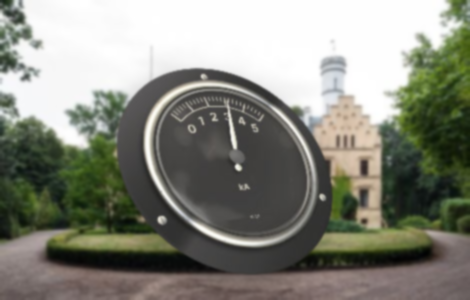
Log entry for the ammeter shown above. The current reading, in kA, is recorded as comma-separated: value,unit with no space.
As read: 3,kA
